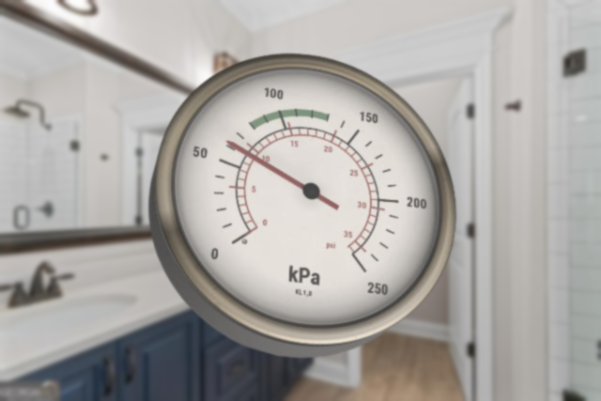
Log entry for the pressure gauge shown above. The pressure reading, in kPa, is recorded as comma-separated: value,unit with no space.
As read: 60,kPa
